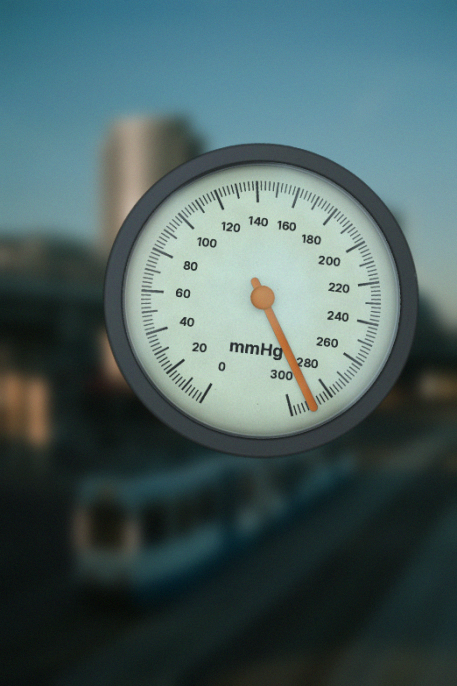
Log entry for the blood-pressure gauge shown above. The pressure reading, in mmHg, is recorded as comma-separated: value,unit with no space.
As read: 290,mmHg
